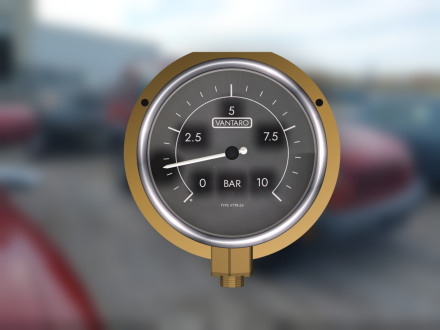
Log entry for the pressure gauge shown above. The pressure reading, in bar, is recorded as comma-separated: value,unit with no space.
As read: 1.25,bar
